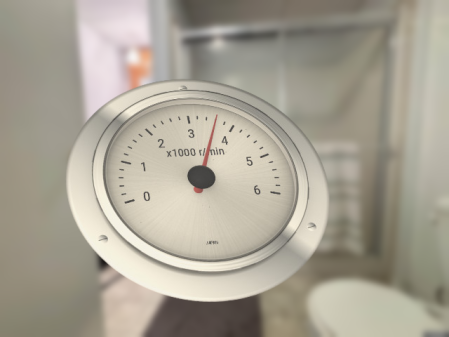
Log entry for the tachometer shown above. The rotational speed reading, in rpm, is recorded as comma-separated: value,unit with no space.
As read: 3600,rpm
